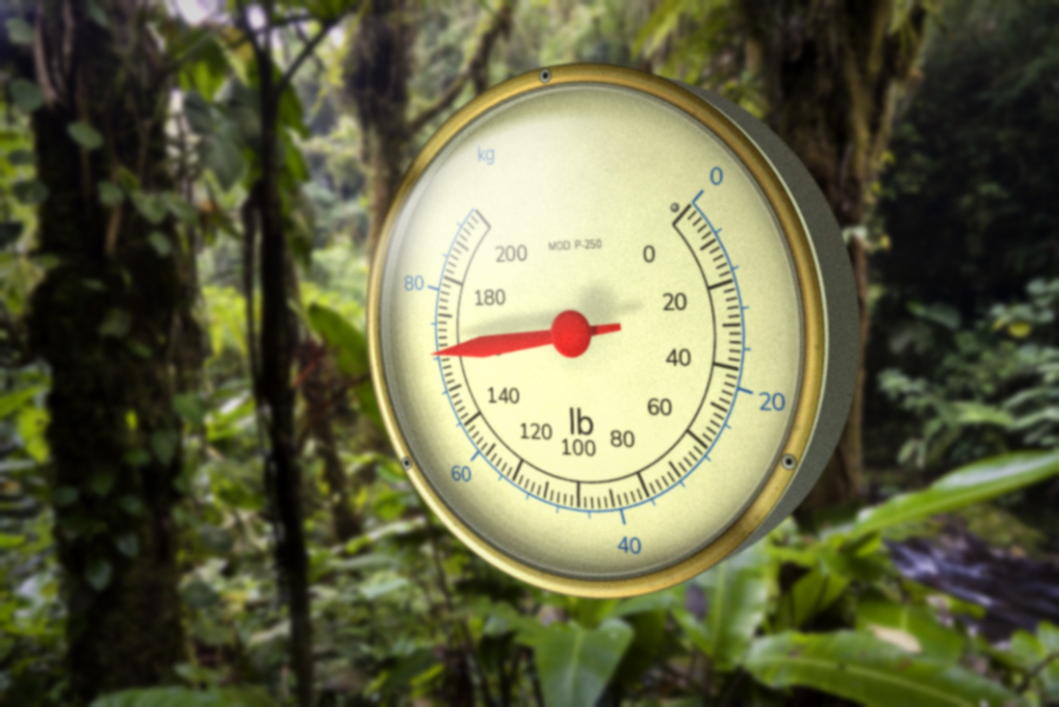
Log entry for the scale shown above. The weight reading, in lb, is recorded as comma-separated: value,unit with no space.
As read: 160,lb
